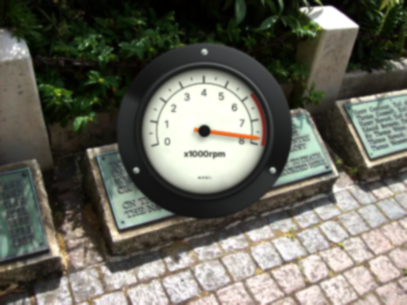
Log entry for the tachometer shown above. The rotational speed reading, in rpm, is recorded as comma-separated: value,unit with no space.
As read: 7750,rpm
